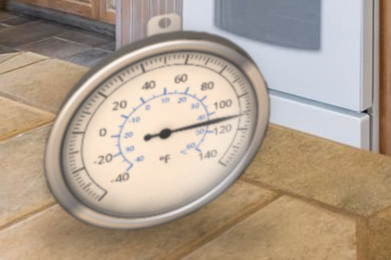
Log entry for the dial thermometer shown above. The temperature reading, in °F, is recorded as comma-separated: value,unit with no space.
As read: 110,°F
